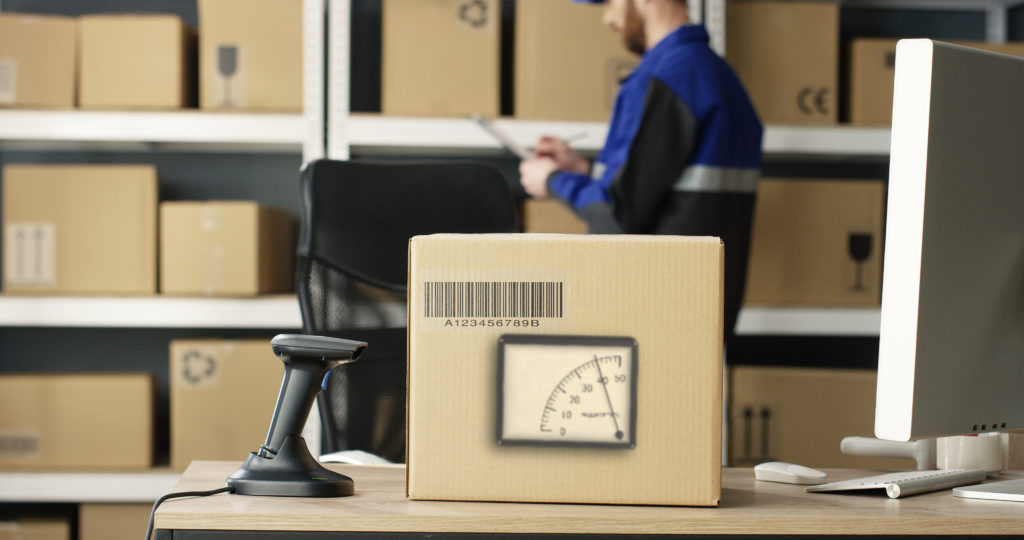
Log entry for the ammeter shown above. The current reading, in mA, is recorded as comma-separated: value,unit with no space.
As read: 40,mA
